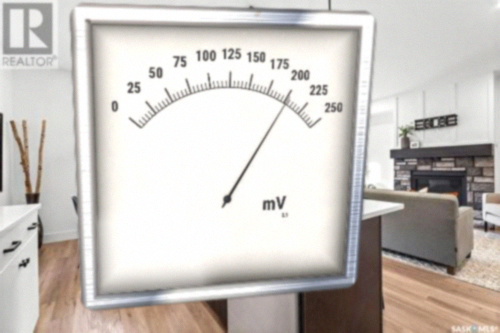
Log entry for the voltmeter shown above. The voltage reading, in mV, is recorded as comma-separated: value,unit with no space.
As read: 200,mV
